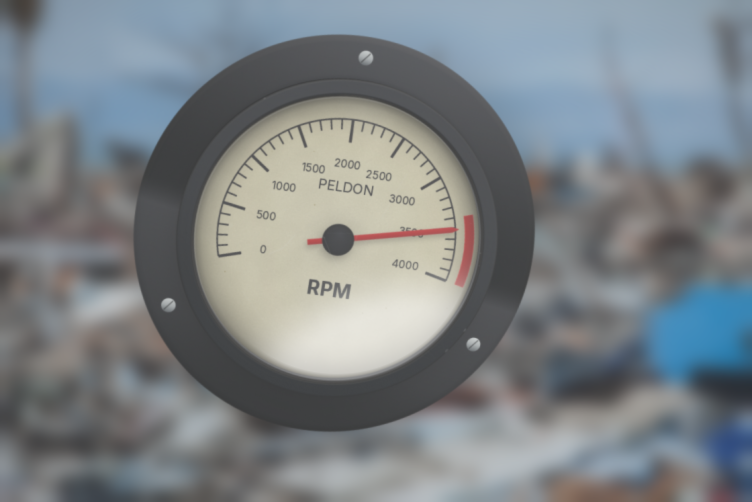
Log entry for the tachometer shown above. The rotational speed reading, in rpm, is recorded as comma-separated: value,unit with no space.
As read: 3500,rpm
